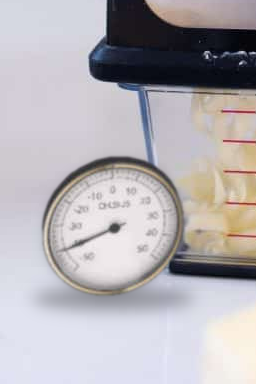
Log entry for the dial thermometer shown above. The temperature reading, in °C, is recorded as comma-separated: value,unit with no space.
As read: -40,°C
